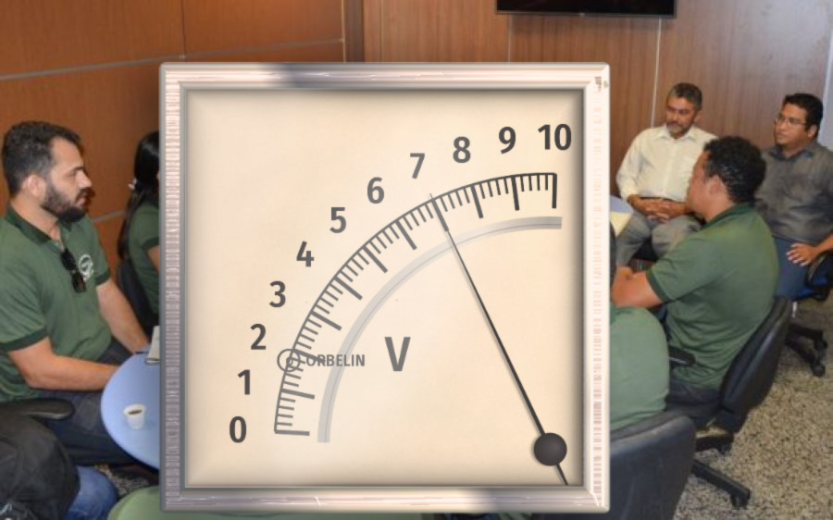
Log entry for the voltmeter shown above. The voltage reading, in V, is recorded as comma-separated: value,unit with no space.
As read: 7,V
